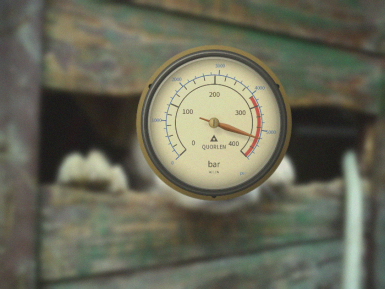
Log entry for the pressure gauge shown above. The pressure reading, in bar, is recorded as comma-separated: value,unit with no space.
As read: 360,bar
